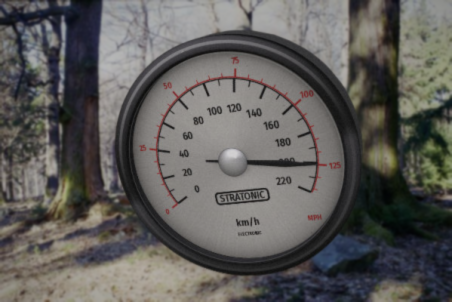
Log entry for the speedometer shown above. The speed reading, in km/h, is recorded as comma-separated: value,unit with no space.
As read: 200,km/h
